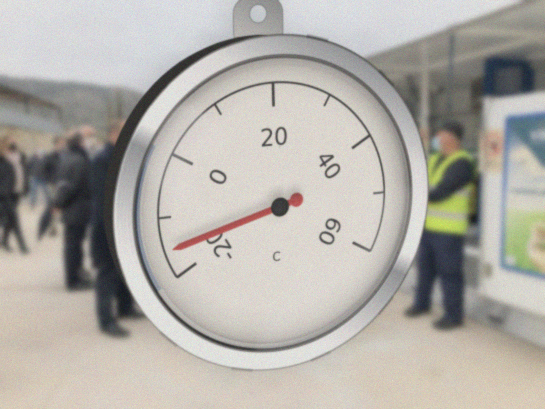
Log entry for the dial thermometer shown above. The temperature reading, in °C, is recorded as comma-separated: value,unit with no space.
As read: -15,°C
